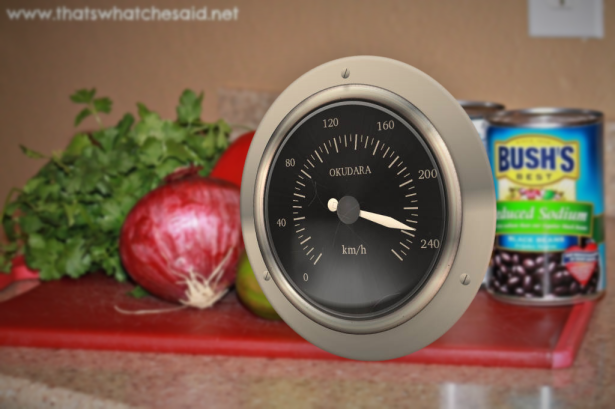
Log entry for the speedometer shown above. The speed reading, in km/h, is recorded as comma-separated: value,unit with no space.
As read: 235,km/h
